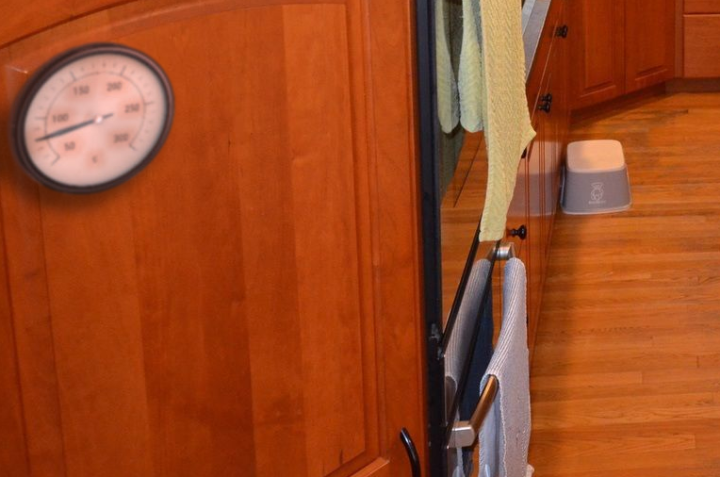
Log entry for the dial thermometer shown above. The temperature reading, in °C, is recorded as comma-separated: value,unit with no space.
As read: 80,°C
